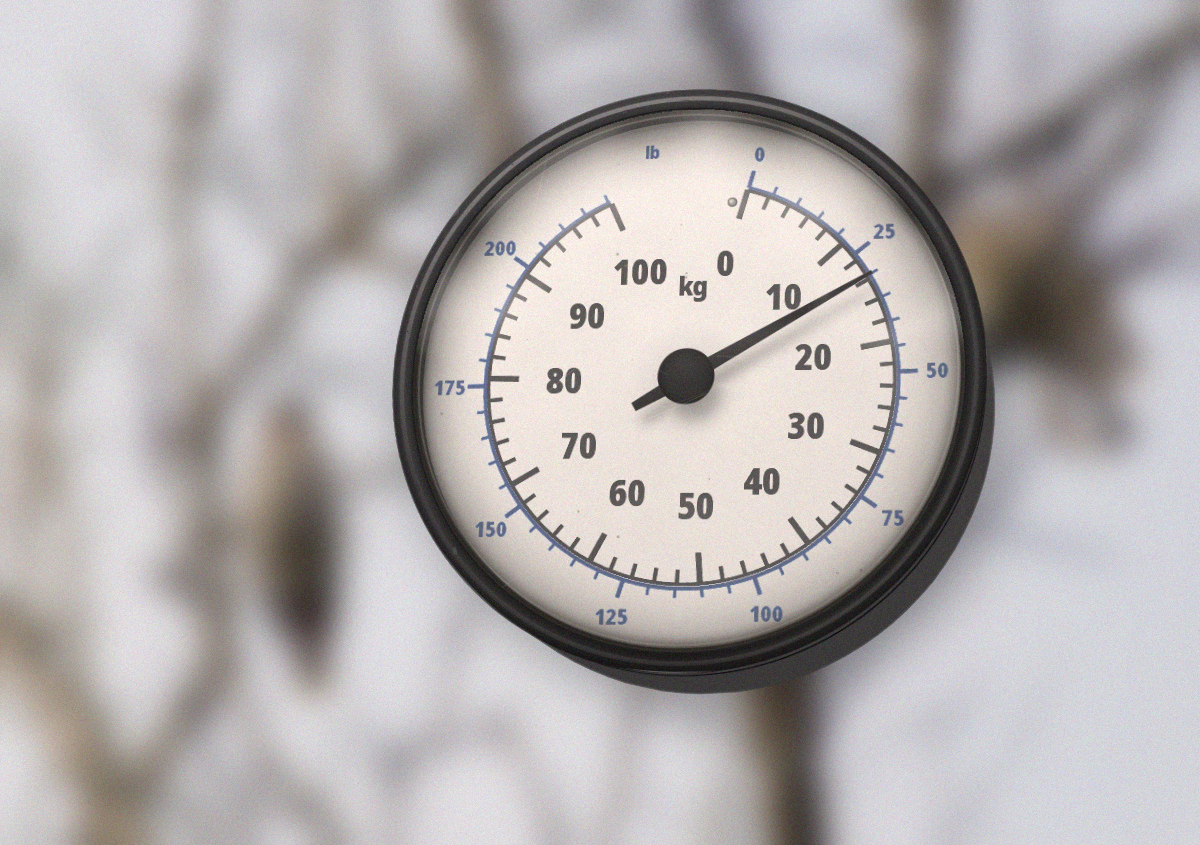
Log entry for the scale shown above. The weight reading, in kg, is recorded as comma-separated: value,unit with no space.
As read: 14,kg
